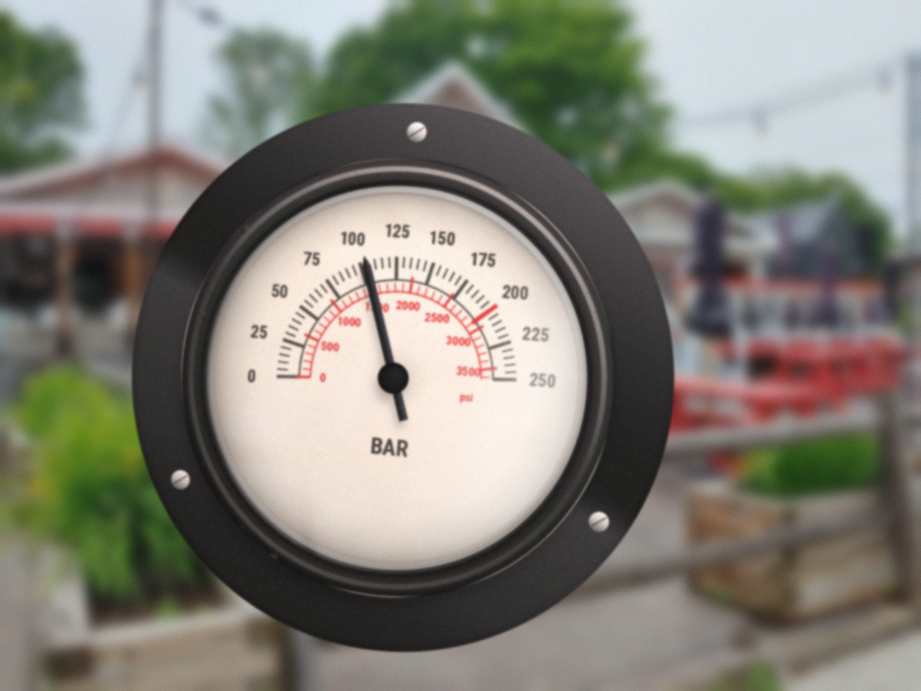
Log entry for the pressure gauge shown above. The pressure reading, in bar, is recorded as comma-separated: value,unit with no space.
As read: 105,bar
